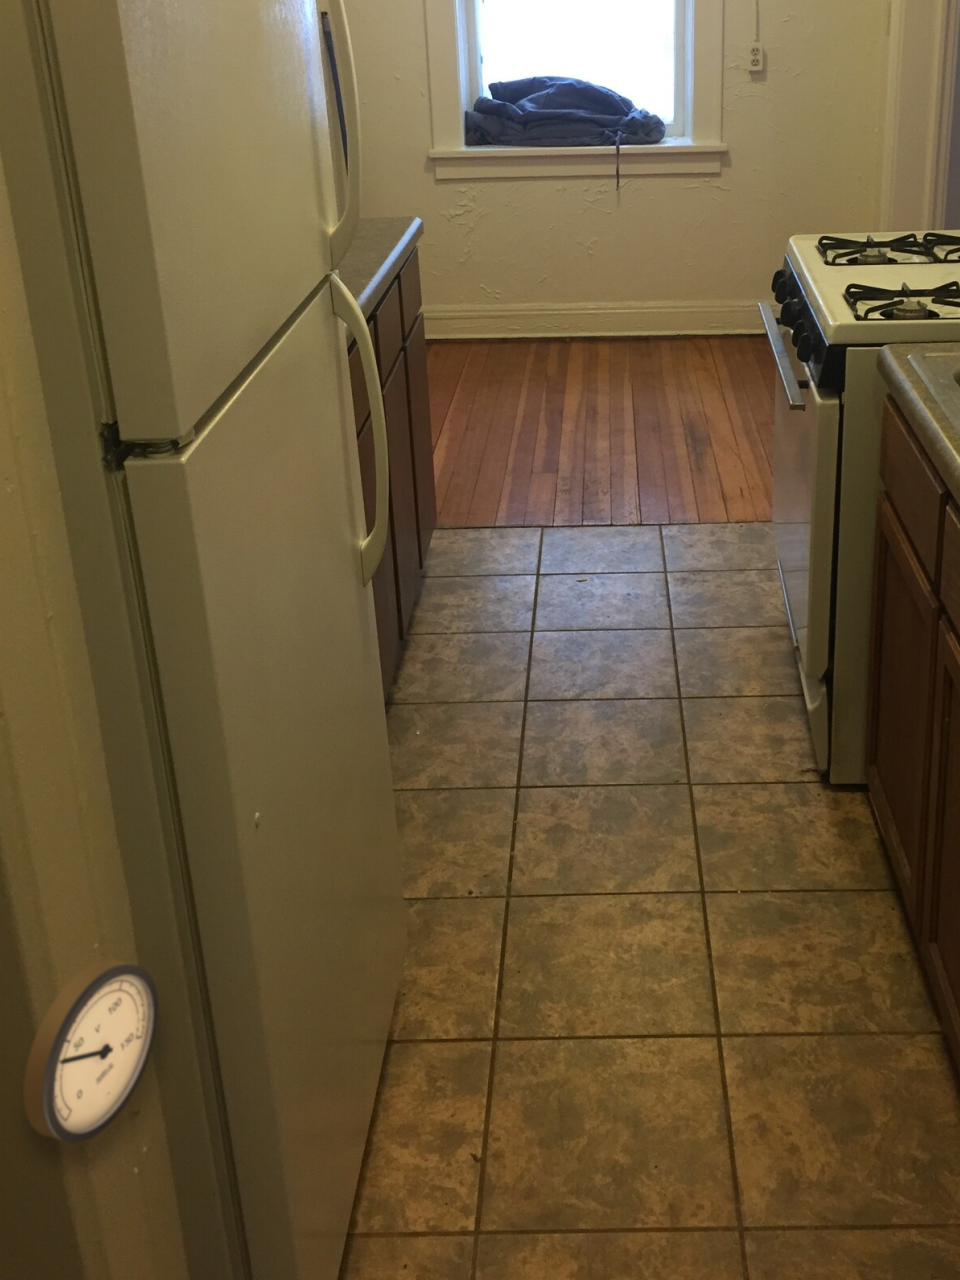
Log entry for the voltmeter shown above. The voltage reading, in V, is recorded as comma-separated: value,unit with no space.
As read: 40,V
